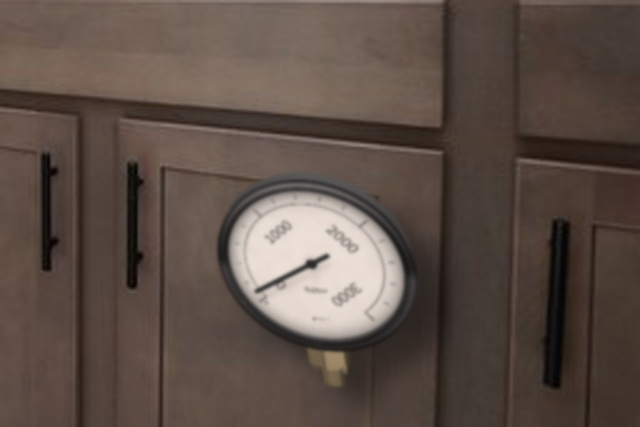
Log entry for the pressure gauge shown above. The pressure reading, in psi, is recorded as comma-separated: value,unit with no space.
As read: 100,psi
